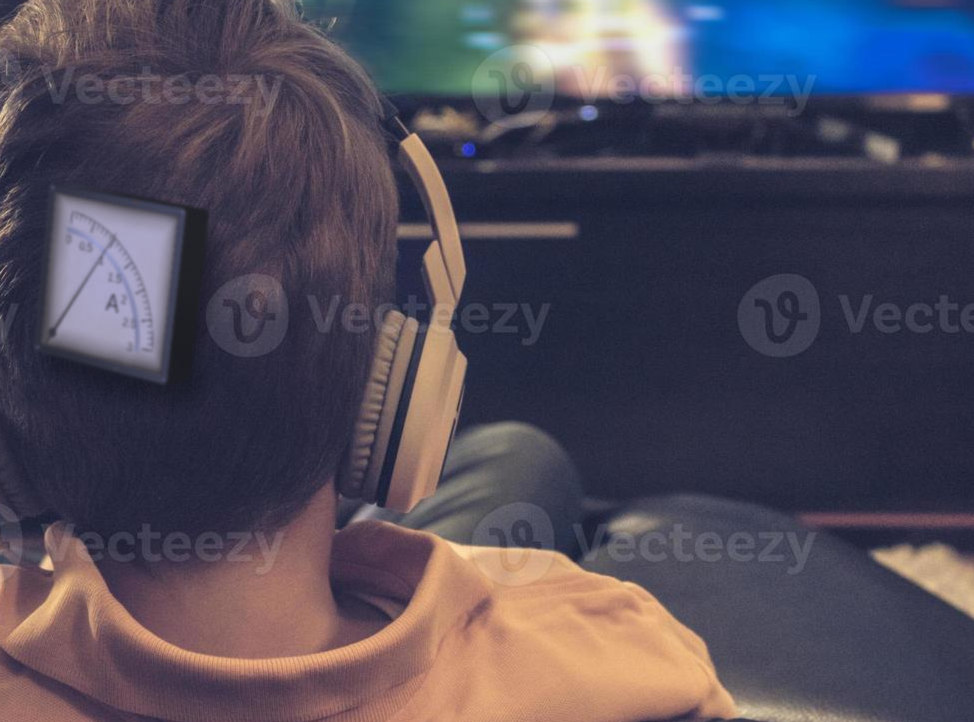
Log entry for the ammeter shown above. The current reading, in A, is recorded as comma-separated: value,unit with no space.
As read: 1,A
